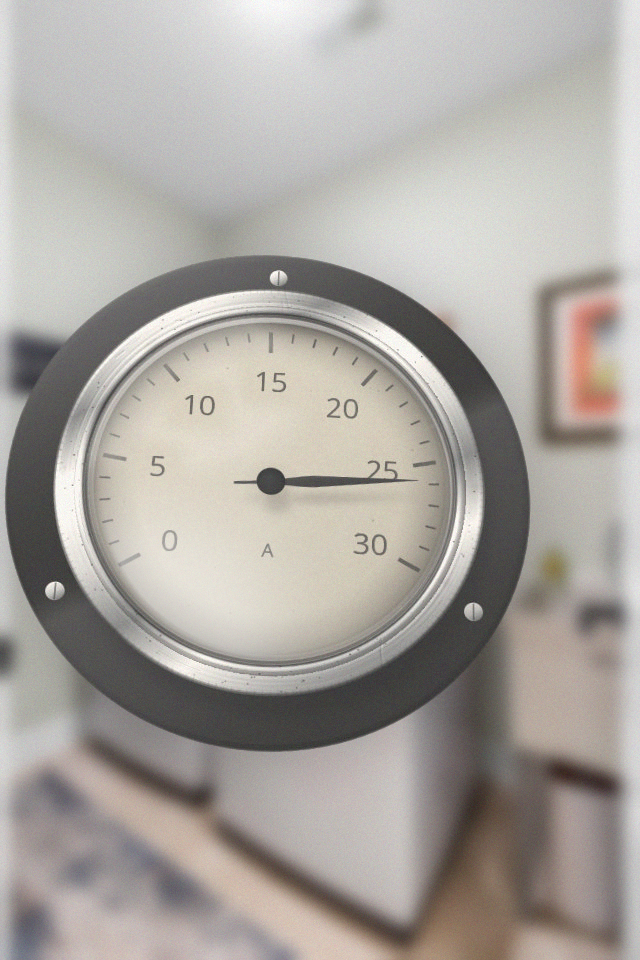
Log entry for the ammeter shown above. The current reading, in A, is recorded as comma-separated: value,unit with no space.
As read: 26,A
